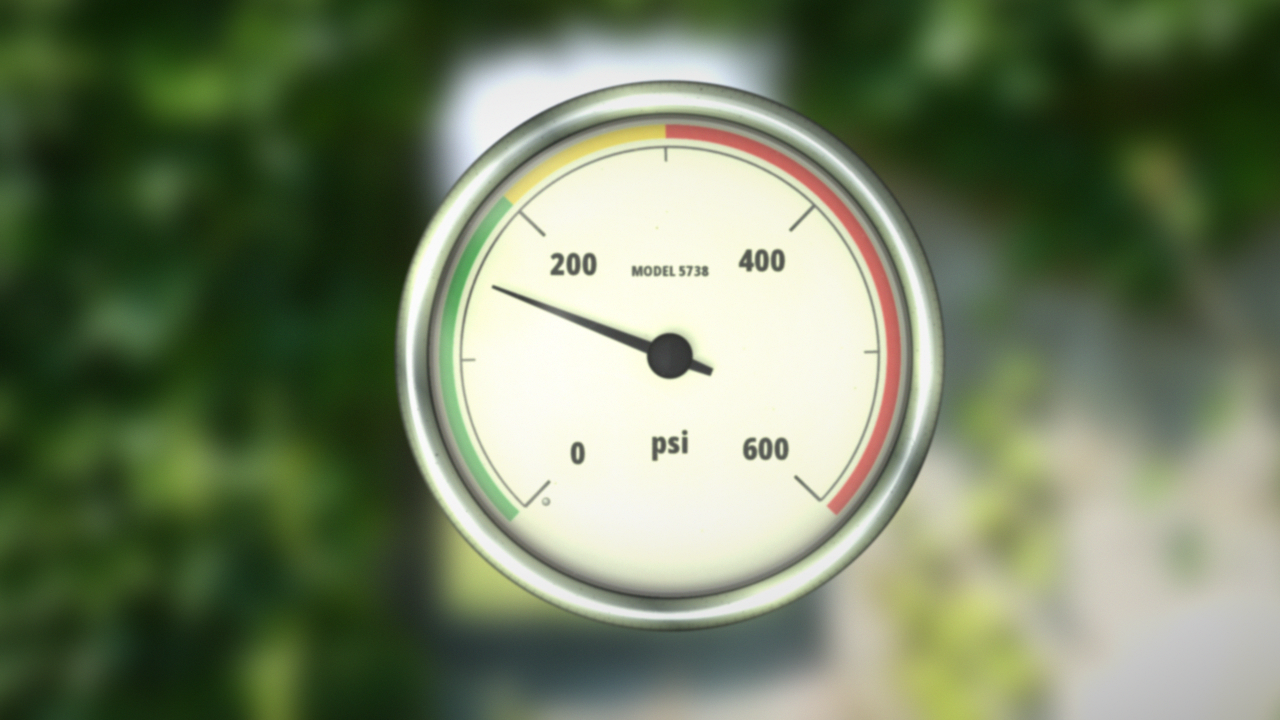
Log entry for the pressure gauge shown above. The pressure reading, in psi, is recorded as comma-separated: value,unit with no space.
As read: 150,psi
